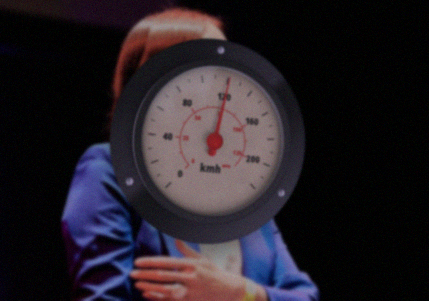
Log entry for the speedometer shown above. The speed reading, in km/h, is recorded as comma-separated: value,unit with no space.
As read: 120,km/h
